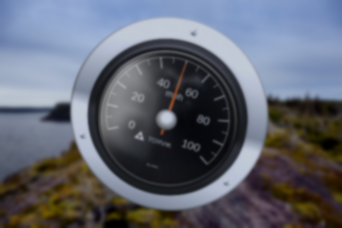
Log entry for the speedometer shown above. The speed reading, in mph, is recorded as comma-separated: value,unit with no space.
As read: 50,mph
